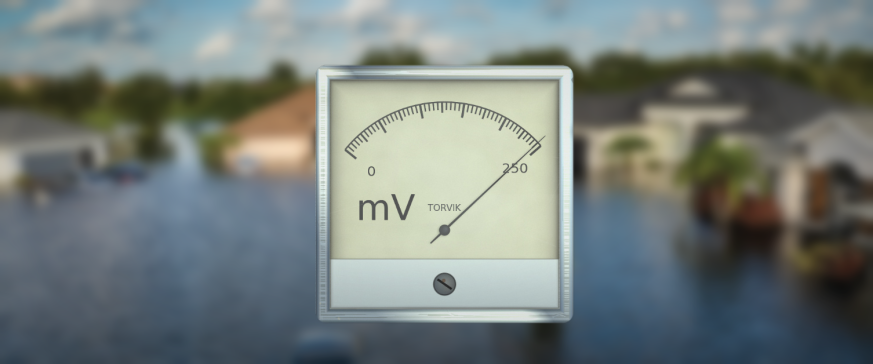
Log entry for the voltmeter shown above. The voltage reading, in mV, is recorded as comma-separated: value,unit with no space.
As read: 245,mV
